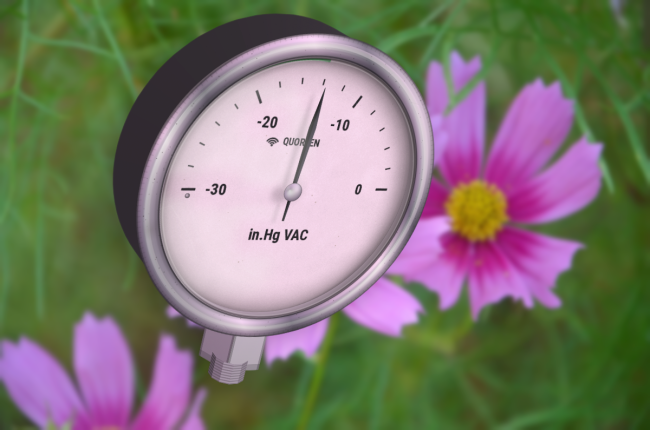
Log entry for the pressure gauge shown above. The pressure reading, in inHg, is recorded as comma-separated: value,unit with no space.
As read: -14,inHg
